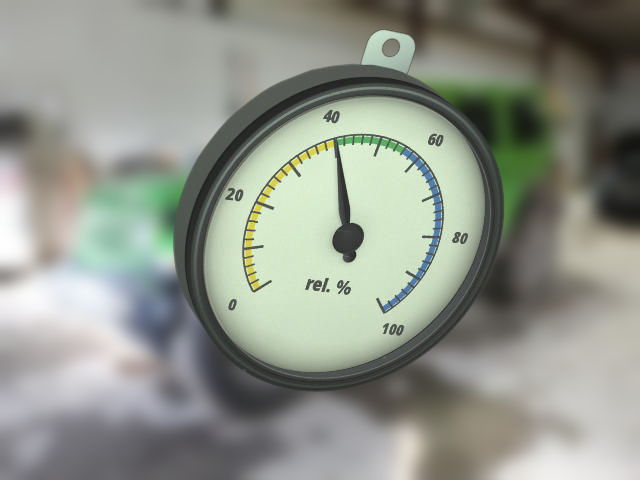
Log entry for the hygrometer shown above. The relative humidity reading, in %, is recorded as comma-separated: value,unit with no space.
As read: 40,%
